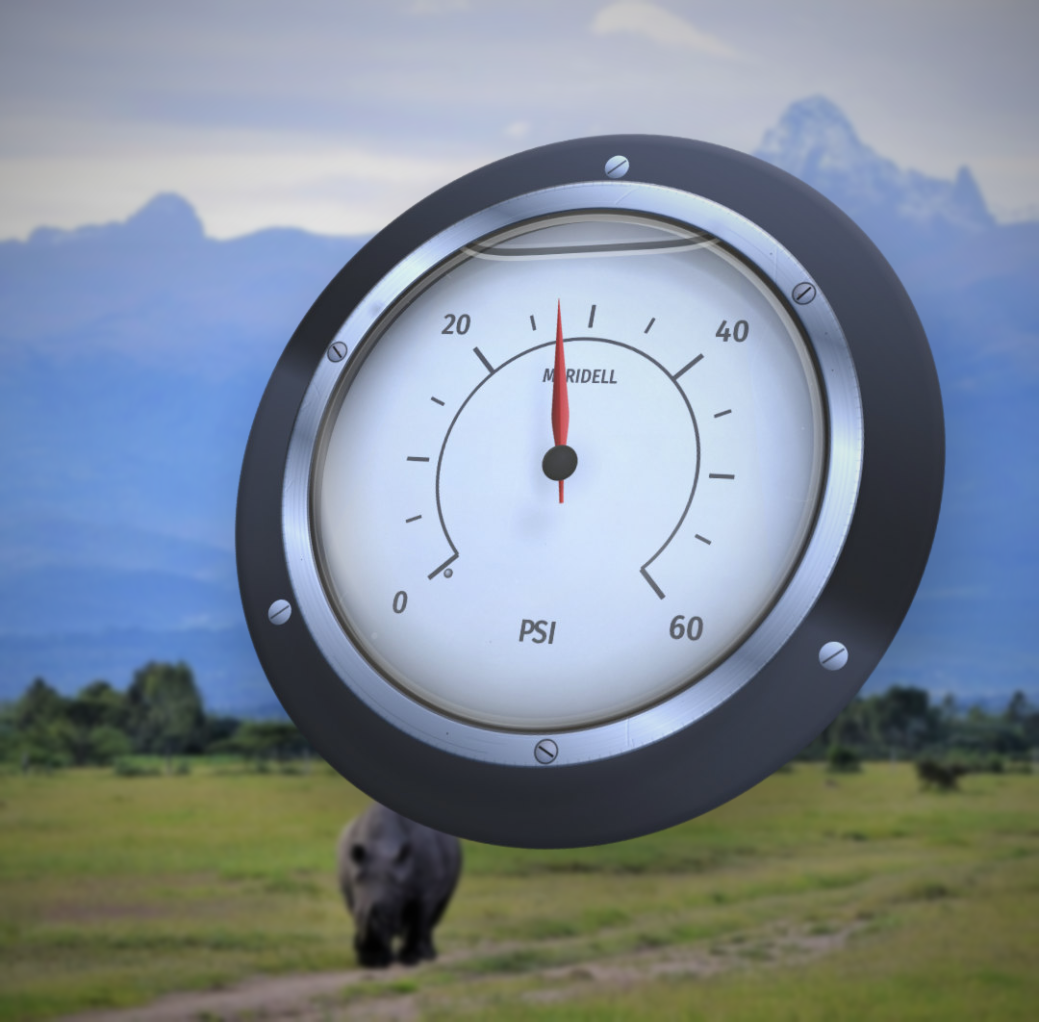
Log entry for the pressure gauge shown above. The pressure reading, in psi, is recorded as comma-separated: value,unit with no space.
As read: 27.5,psi
